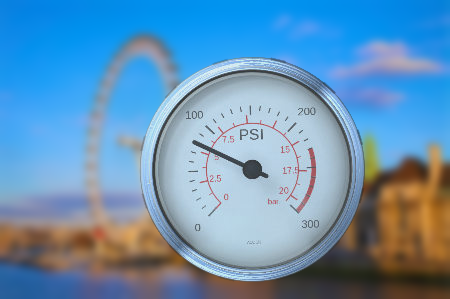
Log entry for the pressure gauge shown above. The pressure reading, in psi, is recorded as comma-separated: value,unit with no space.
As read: 80,psi
